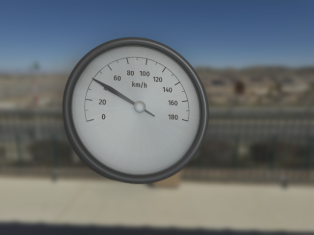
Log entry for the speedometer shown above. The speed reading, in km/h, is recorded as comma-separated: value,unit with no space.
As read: 40,km/h
